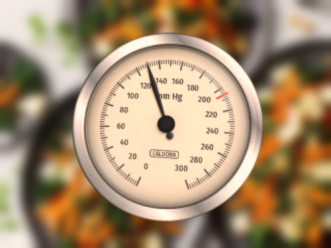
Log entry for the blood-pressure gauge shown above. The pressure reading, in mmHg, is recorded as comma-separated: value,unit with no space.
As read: 130,mmHg
